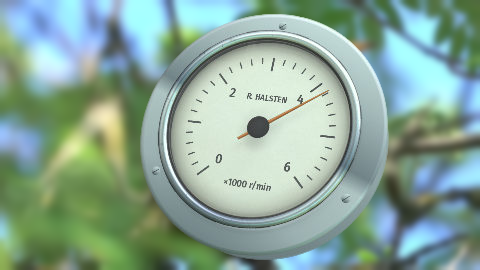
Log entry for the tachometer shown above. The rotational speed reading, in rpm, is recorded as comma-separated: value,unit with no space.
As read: 4200,rpm
